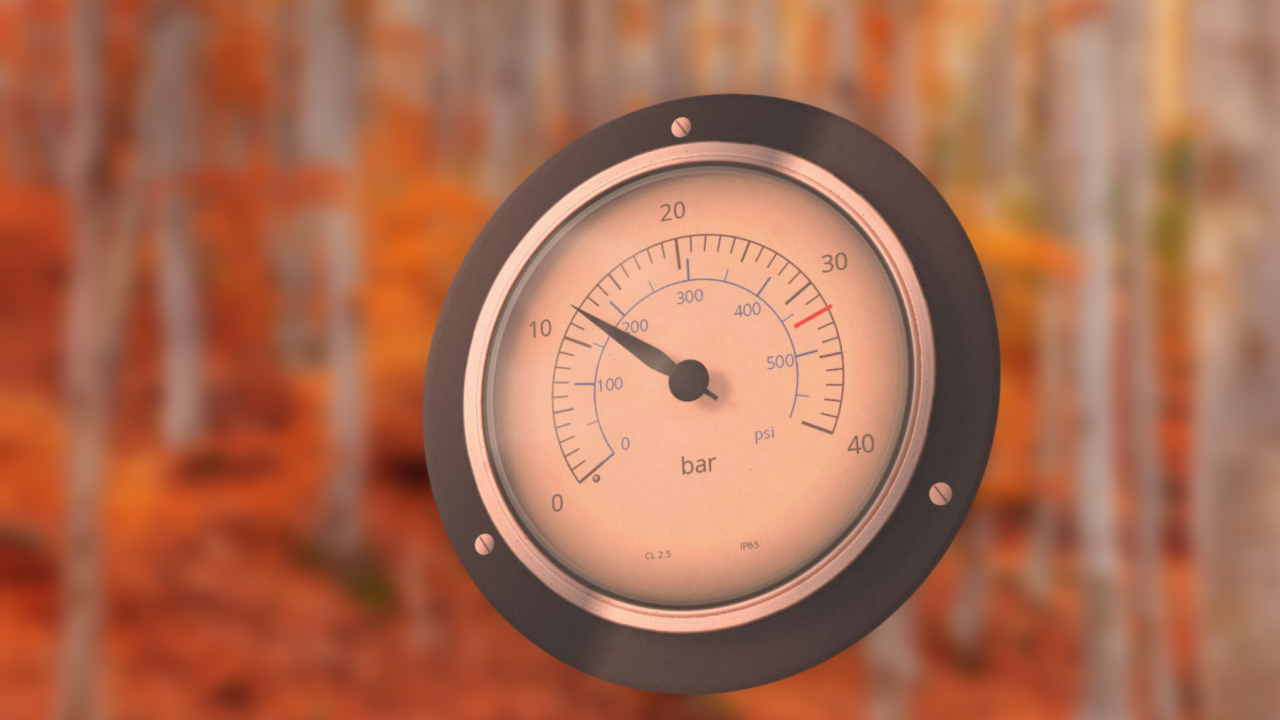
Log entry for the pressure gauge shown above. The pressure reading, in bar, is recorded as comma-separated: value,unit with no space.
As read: 12,bar
